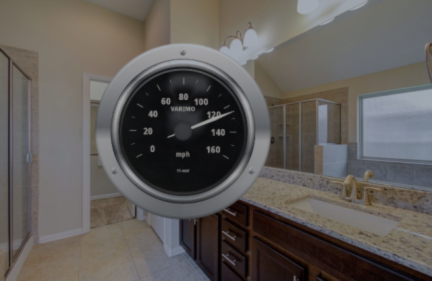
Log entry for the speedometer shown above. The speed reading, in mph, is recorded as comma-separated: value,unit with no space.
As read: 125,mph
